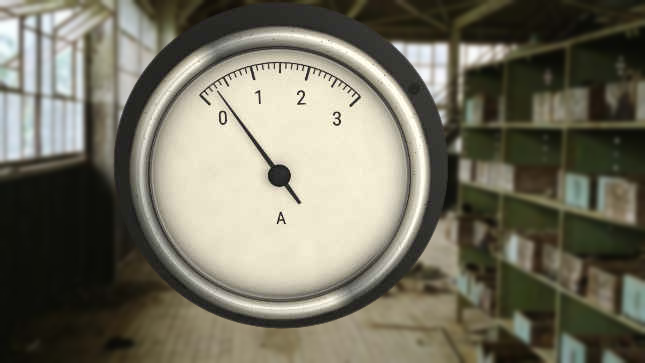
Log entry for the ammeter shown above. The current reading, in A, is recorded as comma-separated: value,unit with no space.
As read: 0.3,A
